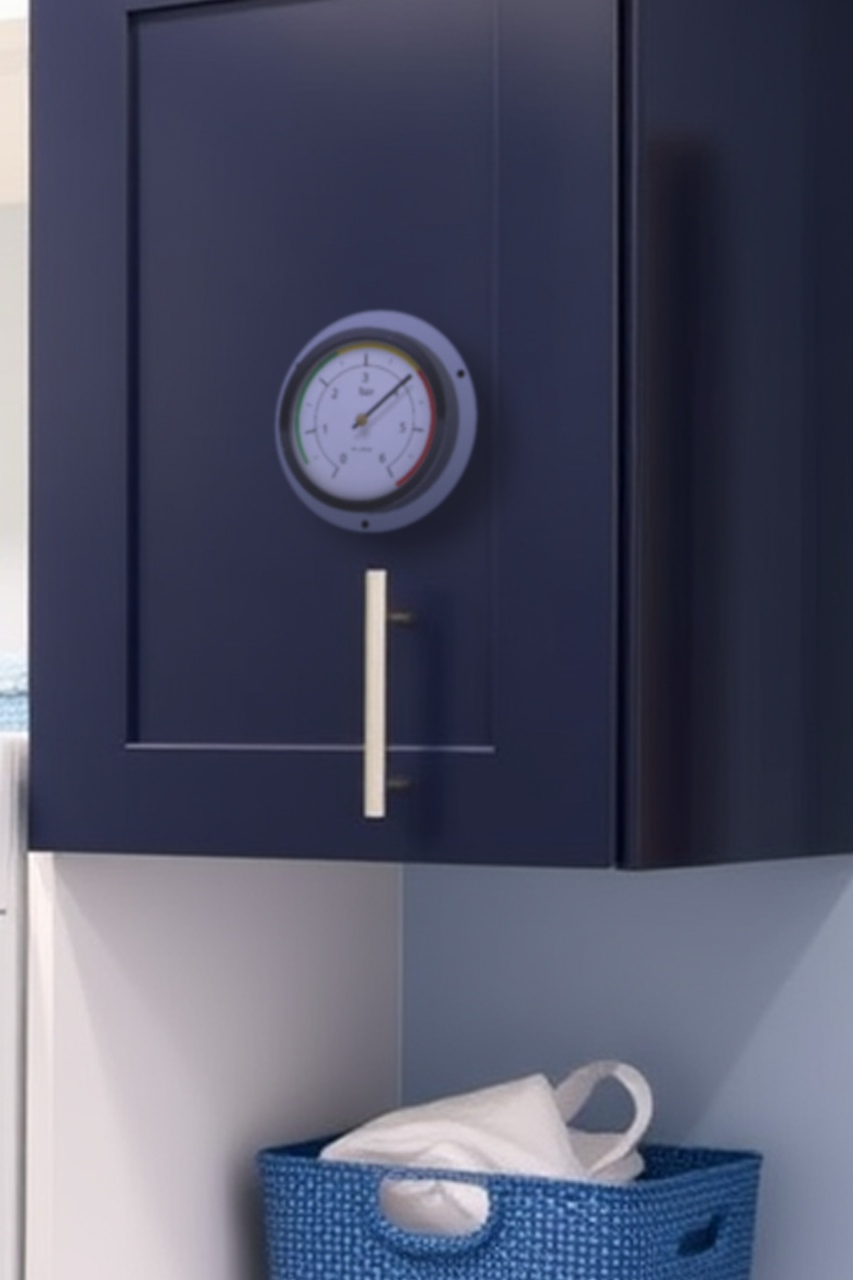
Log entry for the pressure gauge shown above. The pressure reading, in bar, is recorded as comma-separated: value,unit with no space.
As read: 4,bar
